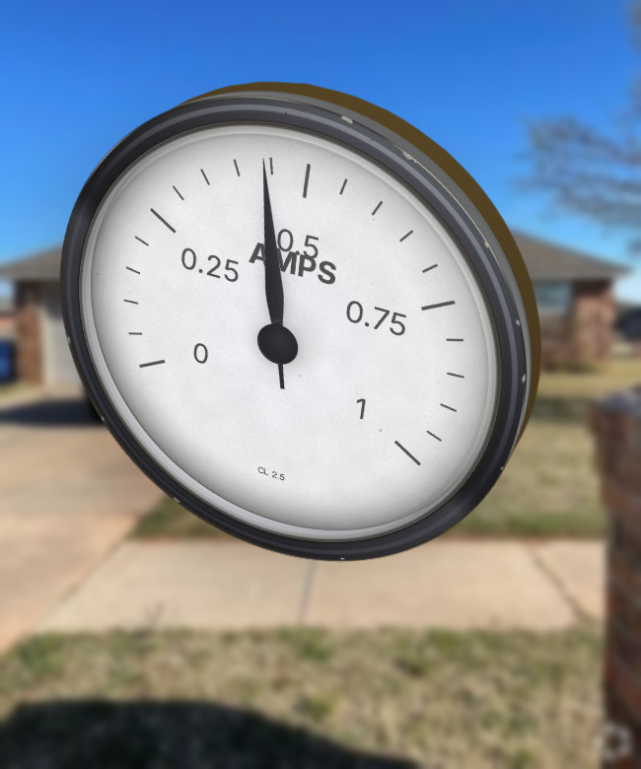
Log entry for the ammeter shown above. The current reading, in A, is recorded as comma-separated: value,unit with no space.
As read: 0.45,A
